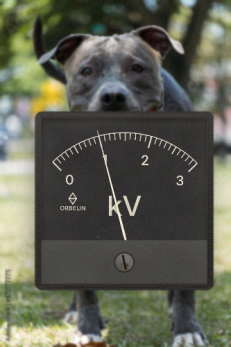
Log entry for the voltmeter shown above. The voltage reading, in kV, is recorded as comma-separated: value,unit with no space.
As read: 1,kV
